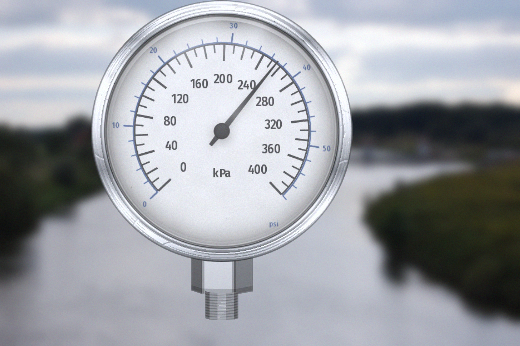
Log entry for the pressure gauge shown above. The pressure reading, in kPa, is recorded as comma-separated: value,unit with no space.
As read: 255,kPa
